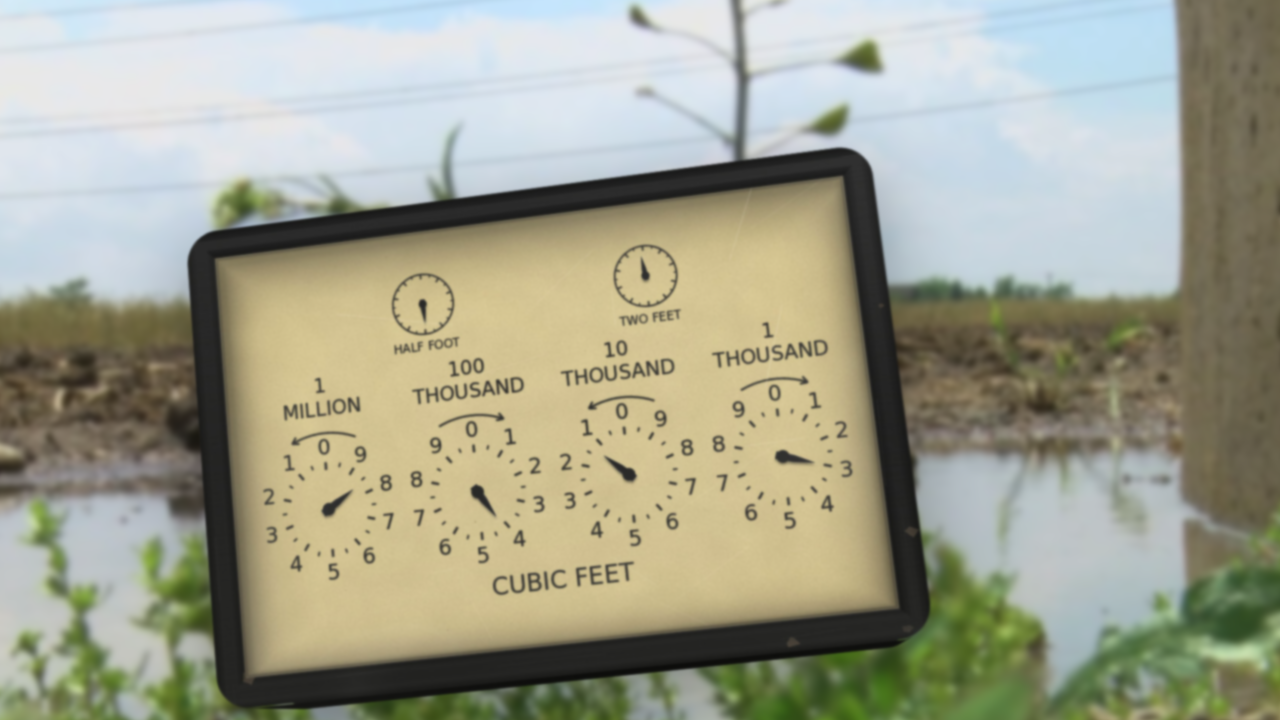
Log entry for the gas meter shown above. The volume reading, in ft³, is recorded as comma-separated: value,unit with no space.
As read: 841300,ft³
